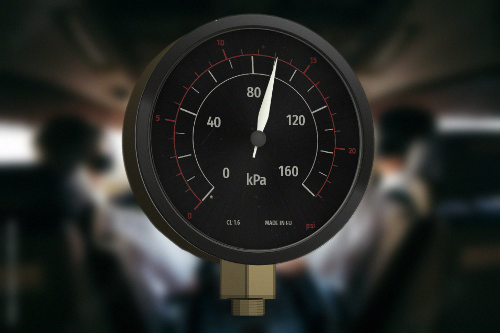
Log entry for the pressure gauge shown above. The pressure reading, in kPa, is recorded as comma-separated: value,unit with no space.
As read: 90,kPa
